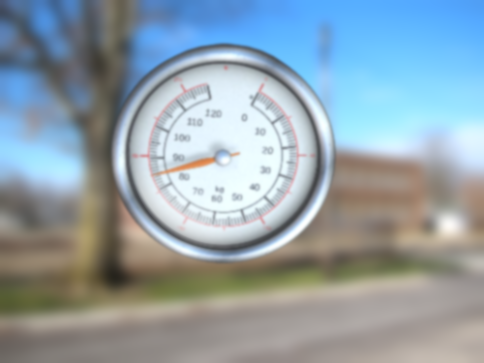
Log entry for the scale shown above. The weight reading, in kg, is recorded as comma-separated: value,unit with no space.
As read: 85,kg
